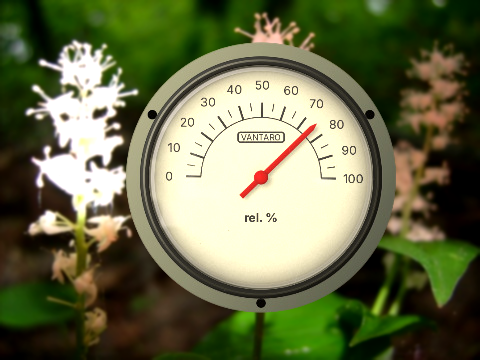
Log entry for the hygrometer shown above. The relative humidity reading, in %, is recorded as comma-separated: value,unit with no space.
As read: 75,%
